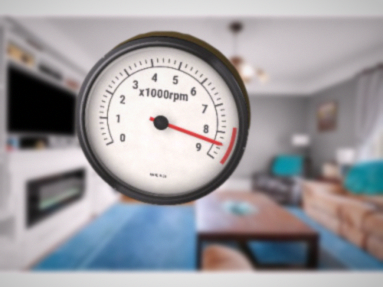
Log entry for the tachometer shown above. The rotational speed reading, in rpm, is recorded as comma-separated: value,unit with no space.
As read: 8400,rpm
